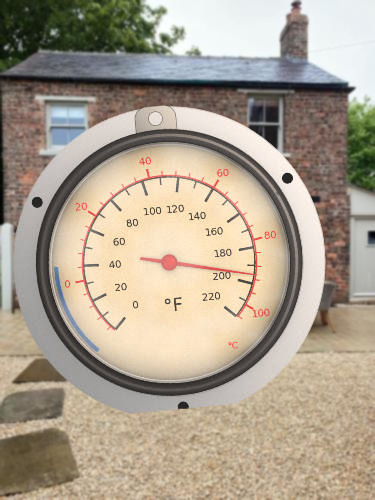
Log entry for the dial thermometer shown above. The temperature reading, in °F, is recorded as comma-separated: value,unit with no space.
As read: 195,°F
